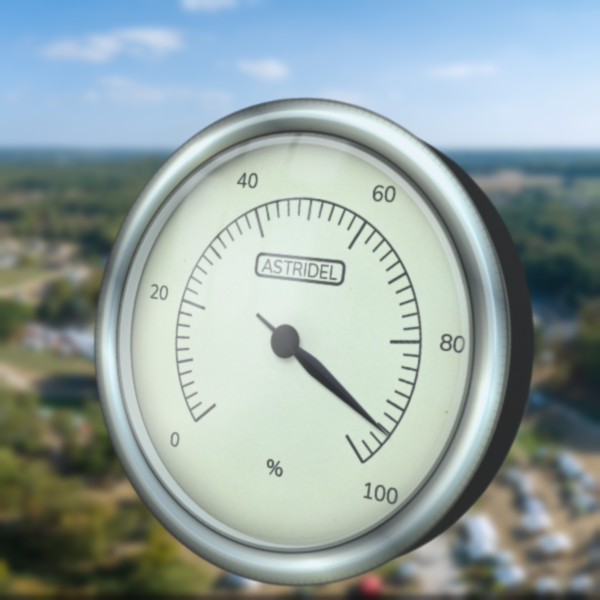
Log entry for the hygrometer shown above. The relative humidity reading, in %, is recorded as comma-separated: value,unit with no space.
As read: 94,%
